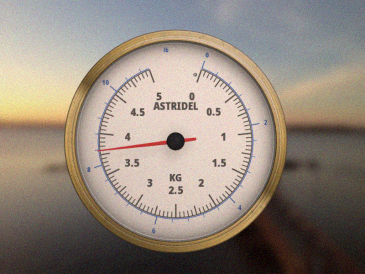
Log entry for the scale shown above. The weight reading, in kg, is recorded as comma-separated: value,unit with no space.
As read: 3.8,kg
